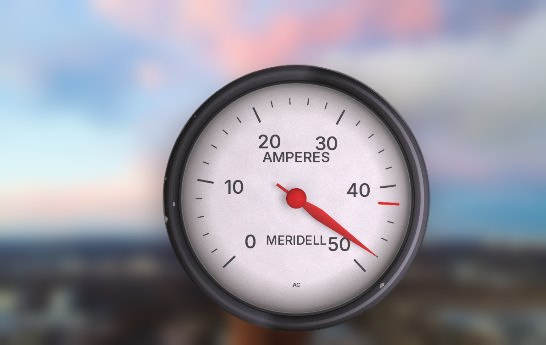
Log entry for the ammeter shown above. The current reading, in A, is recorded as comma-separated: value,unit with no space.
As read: 48,A
